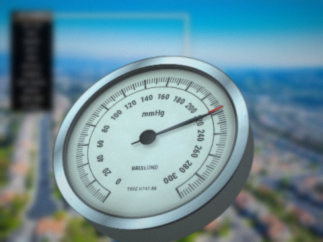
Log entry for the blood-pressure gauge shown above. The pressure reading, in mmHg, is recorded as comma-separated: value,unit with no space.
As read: 220,mmHg
